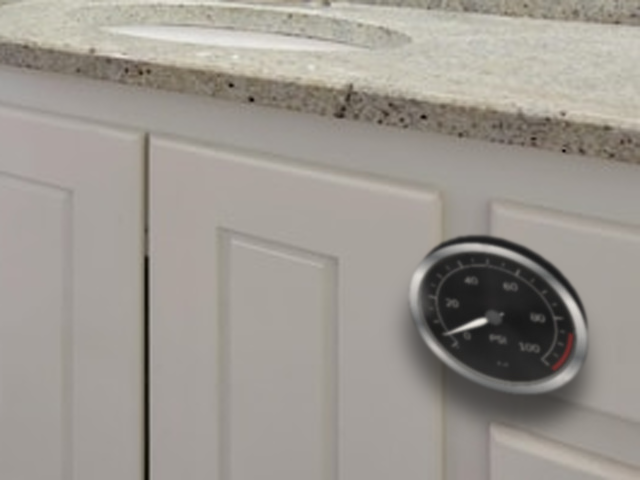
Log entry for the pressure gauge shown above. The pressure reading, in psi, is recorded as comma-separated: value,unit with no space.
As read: 5,psi
